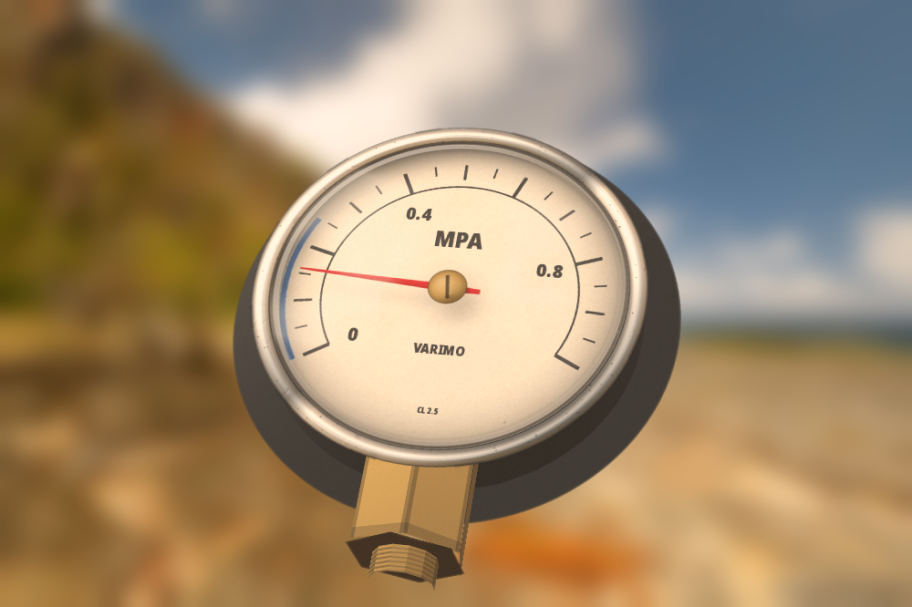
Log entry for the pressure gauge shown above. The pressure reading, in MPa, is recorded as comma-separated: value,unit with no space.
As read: 0.15,MPa
